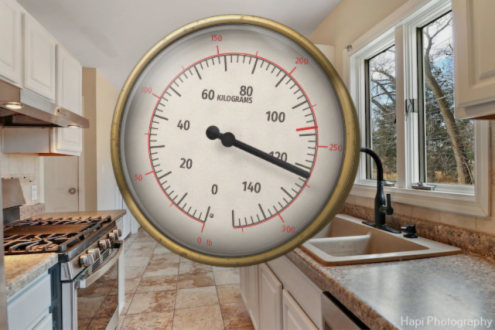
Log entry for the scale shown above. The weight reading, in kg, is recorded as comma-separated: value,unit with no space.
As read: 122,kg
